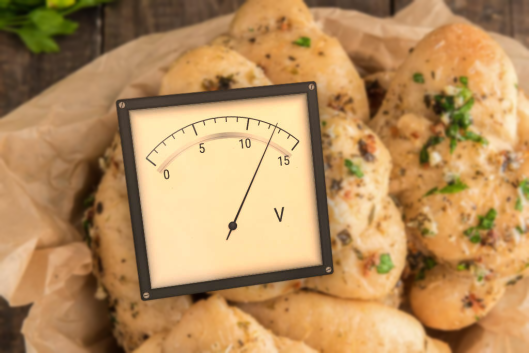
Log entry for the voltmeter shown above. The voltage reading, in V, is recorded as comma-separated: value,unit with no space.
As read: 12.5,V
